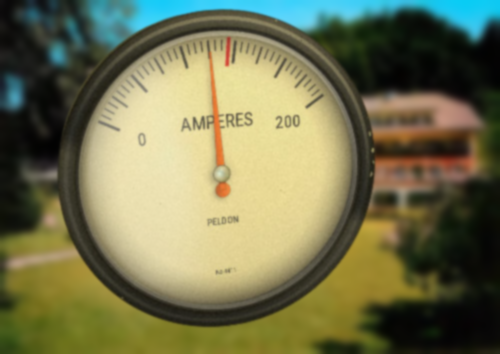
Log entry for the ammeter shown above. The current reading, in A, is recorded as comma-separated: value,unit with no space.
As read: 100,A
